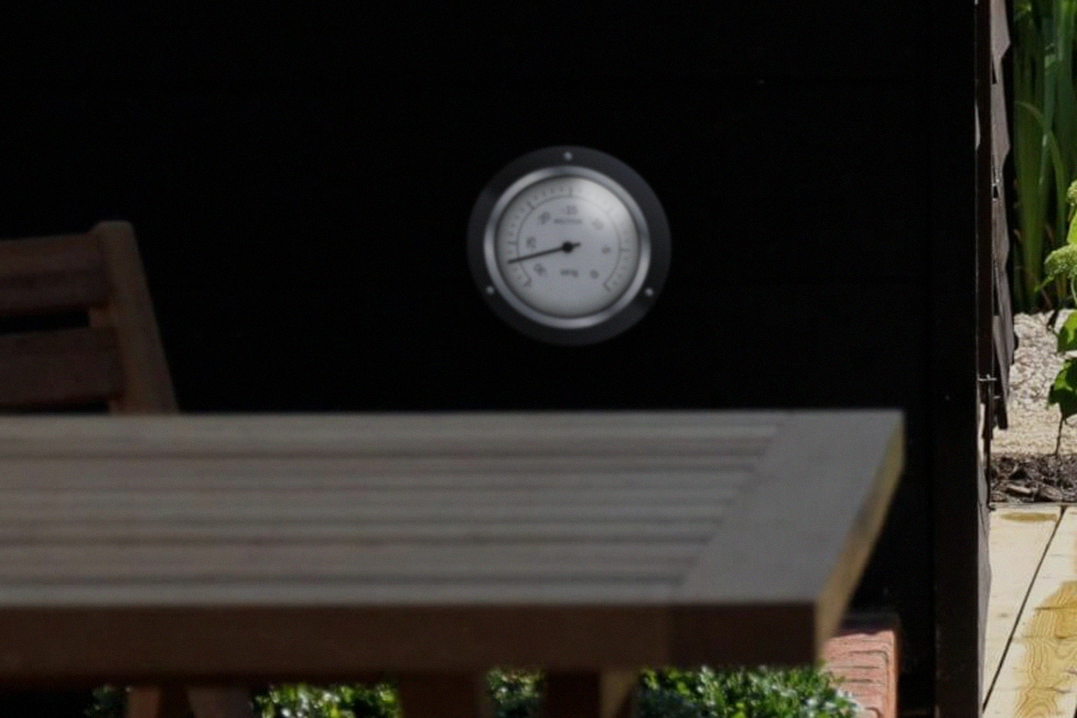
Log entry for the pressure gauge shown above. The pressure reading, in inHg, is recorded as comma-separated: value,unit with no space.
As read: -27,inHg
